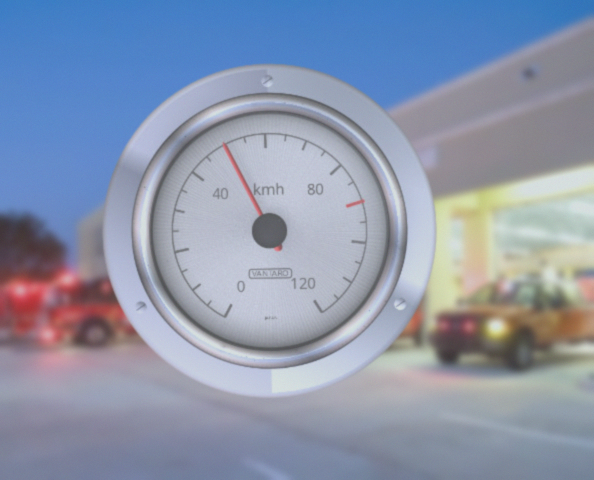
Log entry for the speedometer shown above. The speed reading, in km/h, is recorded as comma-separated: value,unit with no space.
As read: 50,km/h
